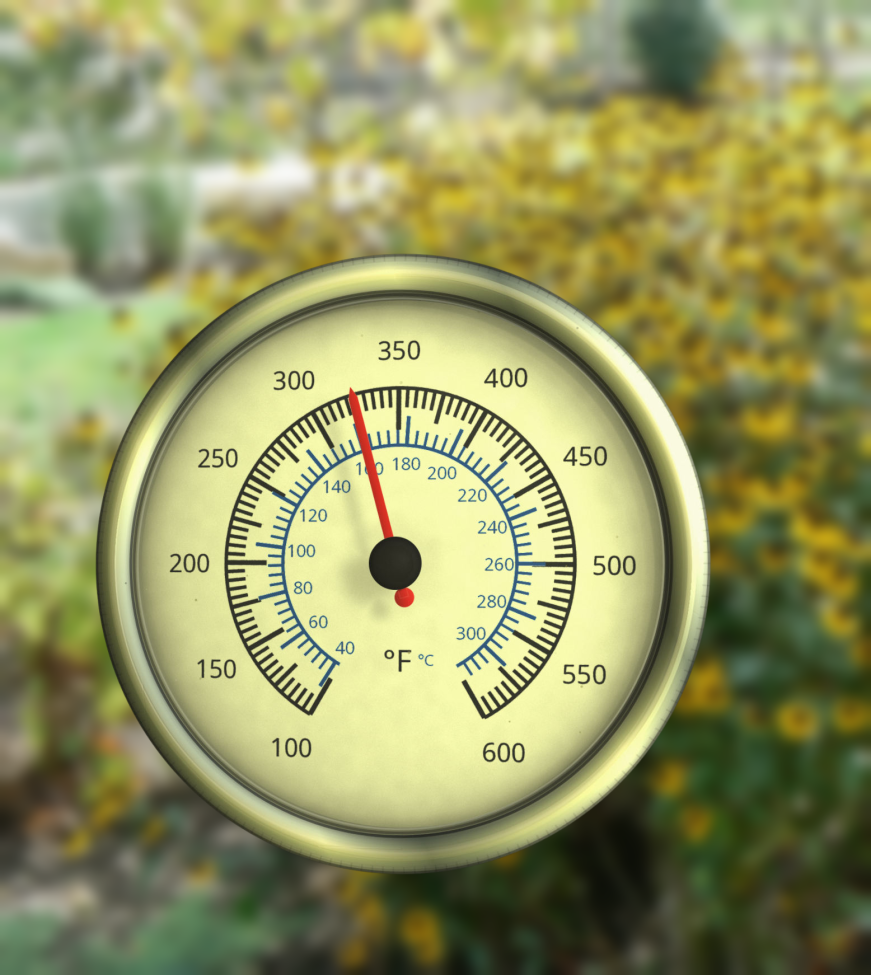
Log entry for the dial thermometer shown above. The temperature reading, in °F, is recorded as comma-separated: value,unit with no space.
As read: 325,°F
